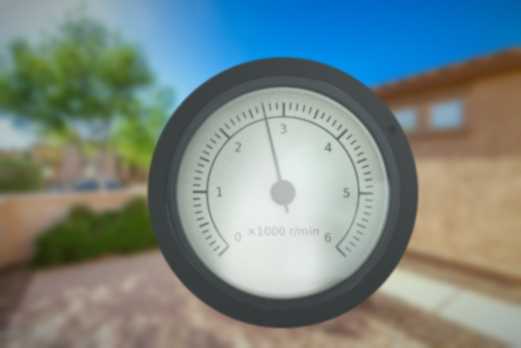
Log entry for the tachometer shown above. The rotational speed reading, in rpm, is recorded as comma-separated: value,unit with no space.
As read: 2700,rpm
